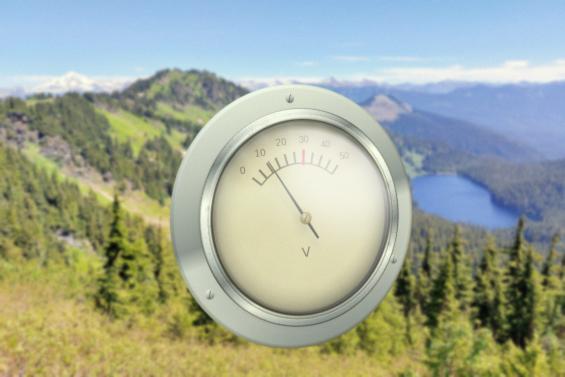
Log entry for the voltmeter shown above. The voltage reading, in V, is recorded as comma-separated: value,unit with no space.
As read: 10,V
